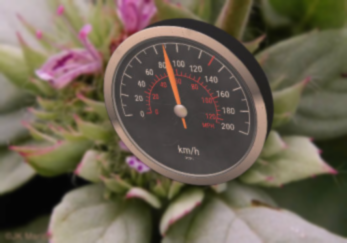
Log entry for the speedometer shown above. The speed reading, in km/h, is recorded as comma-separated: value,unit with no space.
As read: 90,km/h
